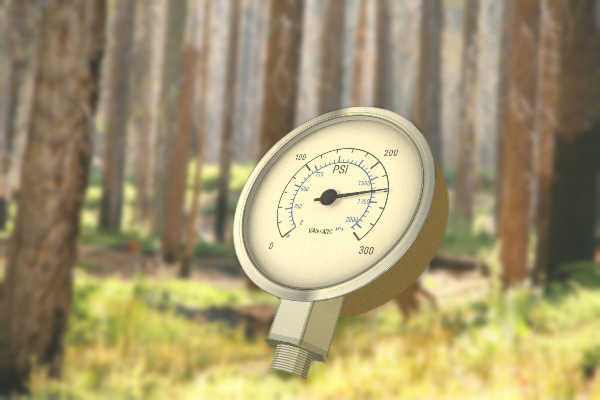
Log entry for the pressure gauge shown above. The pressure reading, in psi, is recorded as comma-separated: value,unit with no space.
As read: 240,psi
